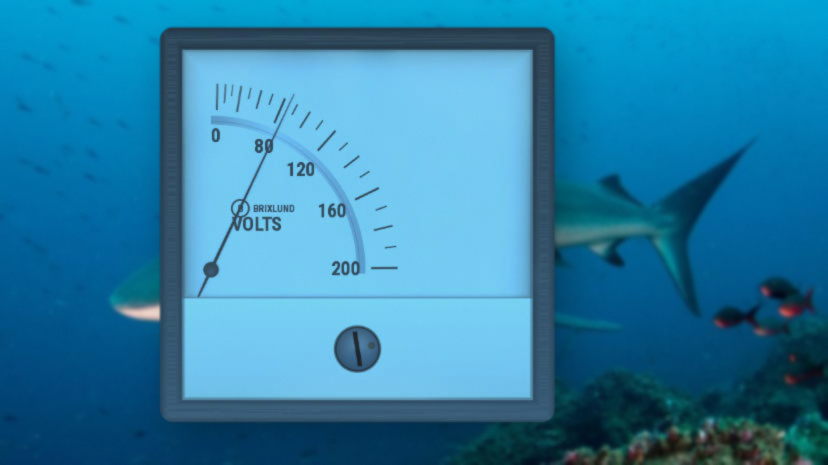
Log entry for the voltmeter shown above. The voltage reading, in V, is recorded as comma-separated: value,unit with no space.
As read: 85,V
